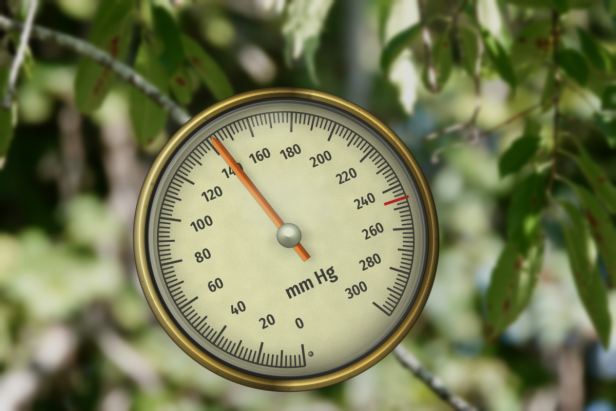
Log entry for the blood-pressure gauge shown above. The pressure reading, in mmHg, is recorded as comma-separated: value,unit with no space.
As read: 142,mmHg
